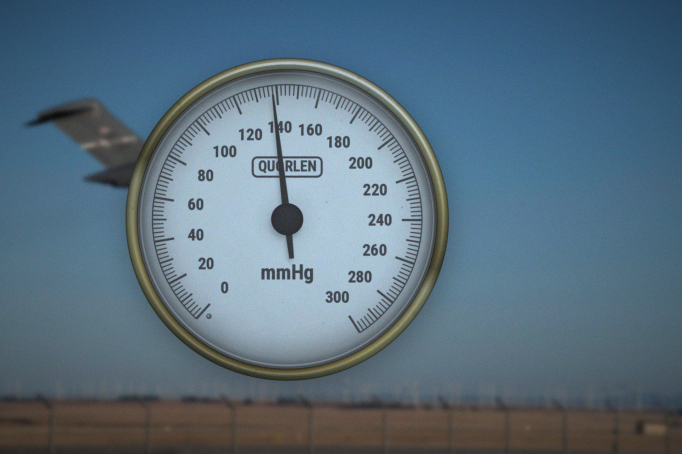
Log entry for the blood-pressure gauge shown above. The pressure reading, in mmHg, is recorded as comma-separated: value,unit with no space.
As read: 138,mmHg
